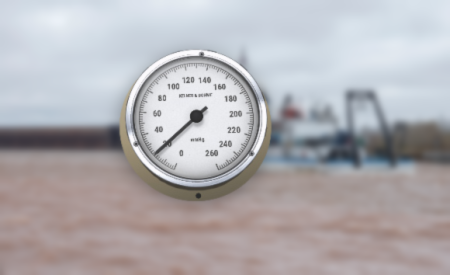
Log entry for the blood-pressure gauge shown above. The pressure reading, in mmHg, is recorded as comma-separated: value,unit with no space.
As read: 20,mmHg
